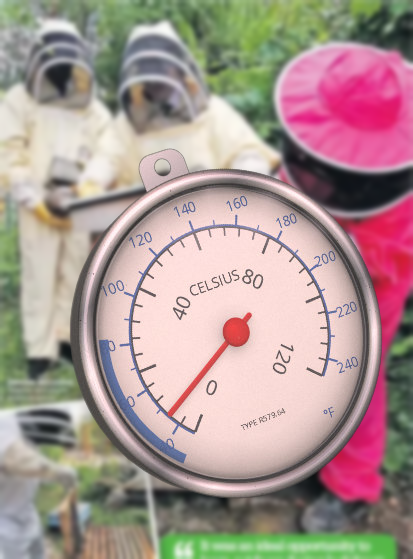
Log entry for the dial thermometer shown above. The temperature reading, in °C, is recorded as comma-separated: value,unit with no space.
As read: 8,°C
